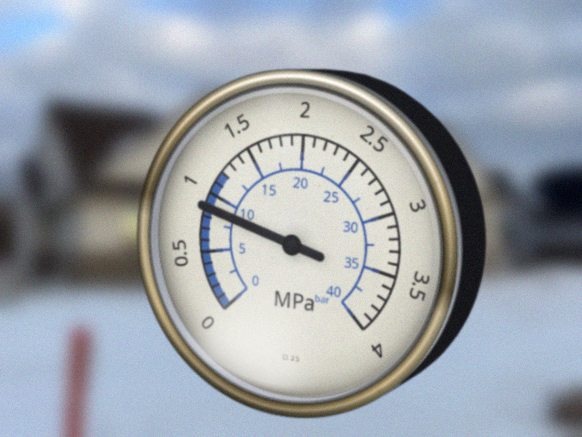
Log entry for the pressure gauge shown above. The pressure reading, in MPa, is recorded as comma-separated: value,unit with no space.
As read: 0.9,MPa
